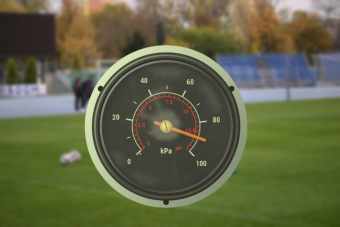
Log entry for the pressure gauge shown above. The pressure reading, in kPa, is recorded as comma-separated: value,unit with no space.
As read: 90,kPa
